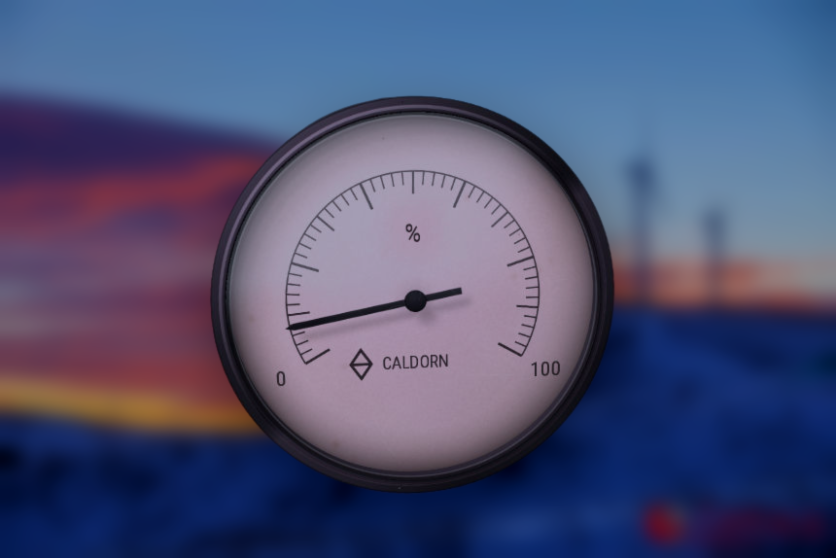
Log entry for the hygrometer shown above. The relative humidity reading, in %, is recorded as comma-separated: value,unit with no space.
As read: 8,%
